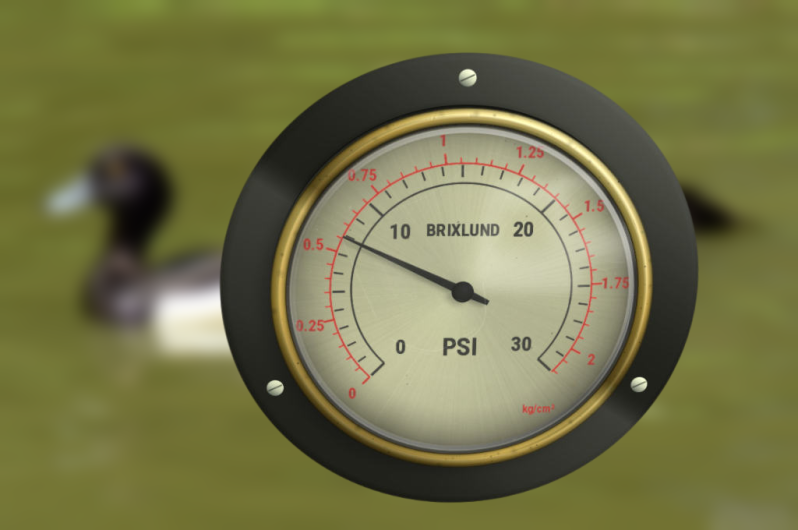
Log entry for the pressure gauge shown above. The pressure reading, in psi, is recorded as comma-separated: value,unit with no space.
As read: 8,psi
